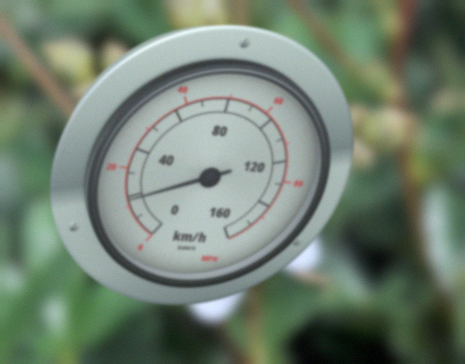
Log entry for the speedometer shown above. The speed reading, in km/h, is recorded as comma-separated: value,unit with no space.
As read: 20,km/h
